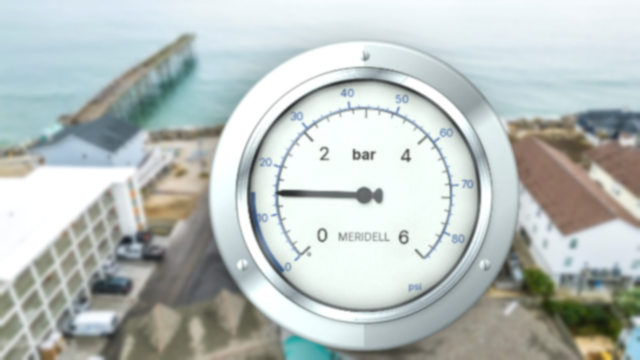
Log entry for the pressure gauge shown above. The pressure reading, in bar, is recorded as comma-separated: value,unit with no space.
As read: 1,bar
